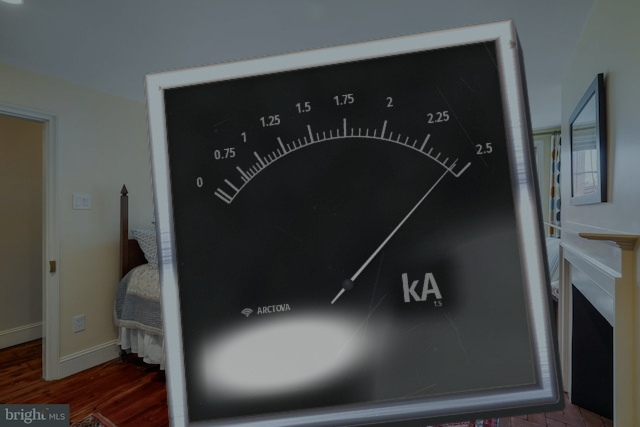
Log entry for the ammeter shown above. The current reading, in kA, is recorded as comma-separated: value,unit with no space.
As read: 2.45,kA
